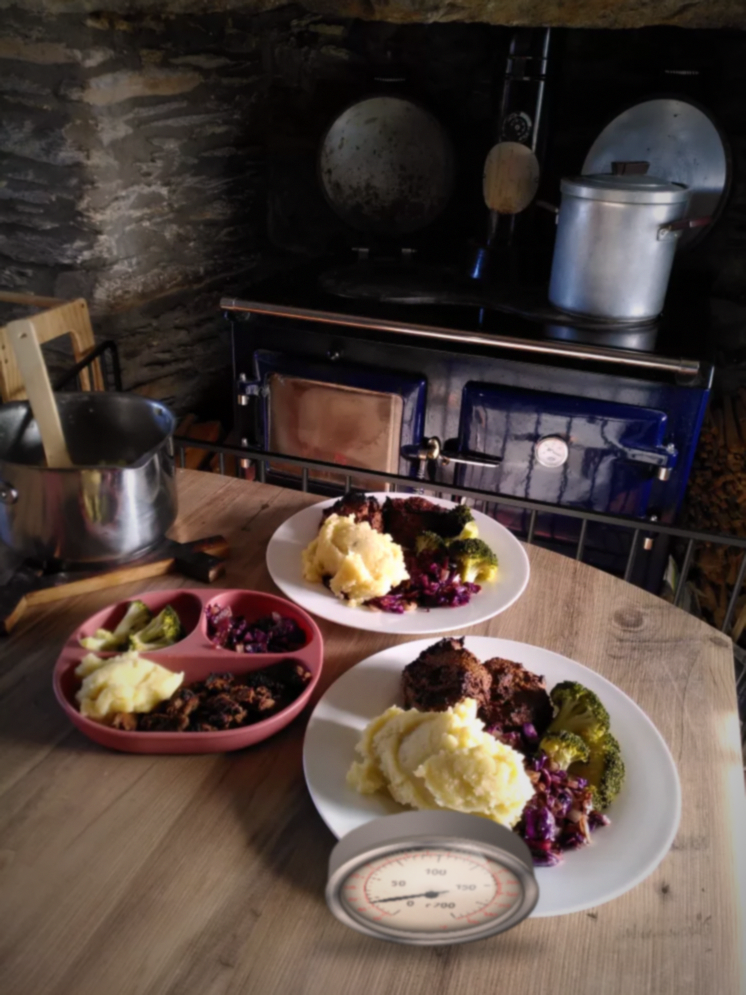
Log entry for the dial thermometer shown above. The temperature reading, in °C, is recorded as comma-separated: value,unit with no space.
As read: 25,°C
